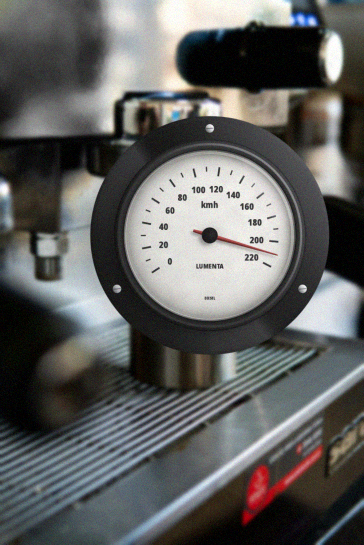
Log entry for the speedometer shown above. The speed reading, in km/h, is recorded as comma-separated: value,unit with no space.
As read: 210,km/h
